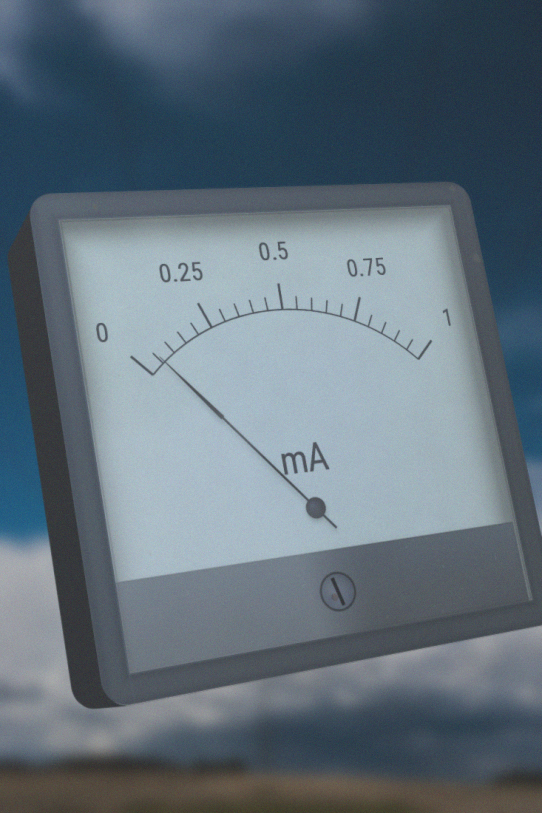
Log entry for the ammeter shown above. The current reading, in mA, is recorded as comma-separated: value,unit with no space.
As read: 0.05,mA
